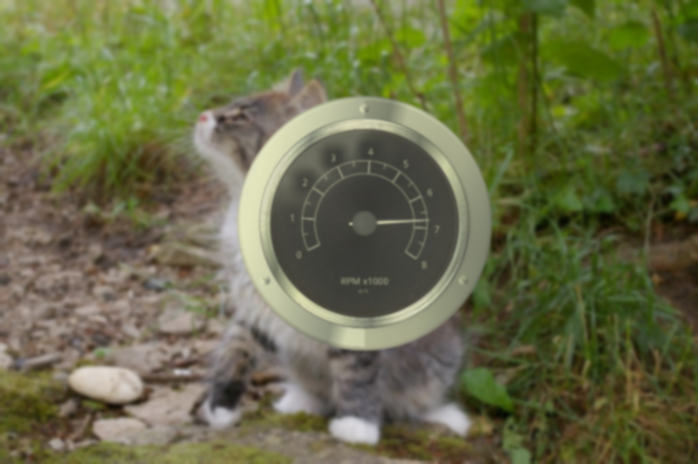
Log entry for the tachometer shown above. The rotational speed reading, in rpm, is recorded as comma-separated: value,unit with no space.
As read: 6750,rpm
